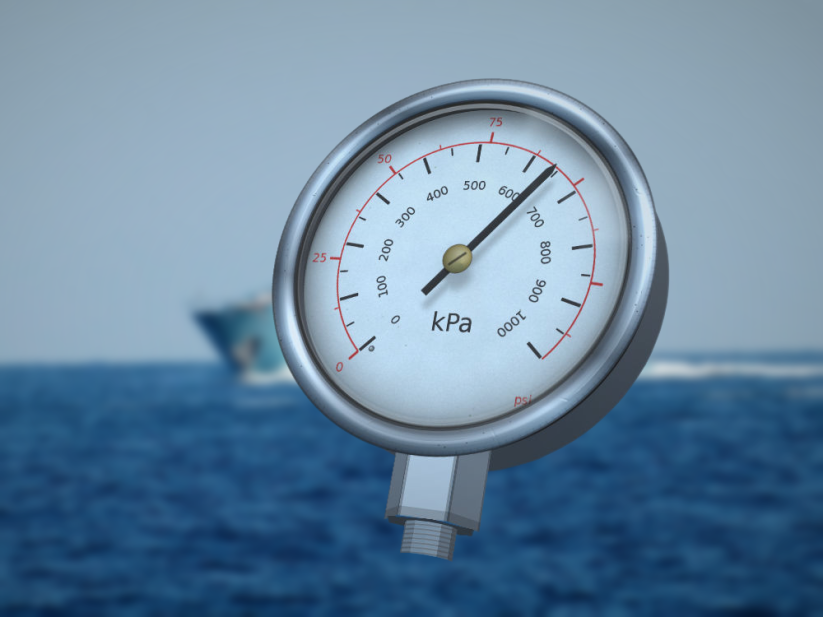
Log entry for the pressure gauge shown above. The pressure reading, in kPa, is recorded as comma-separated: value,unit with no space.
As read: 650,kPa
